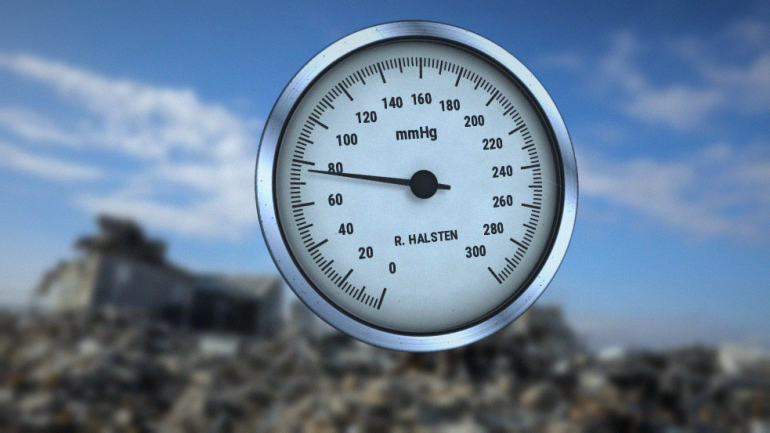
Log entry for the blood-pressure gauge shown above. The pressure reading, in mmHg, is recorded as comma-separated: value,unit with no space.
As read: 76,mmHg
